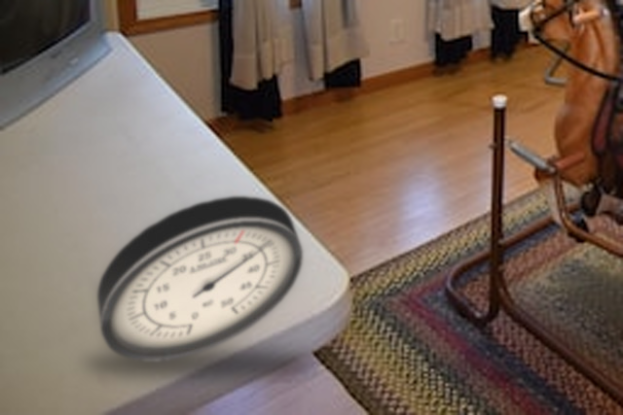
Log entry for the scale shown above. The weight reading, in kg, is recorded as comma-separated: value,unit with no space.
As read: 35,kg
